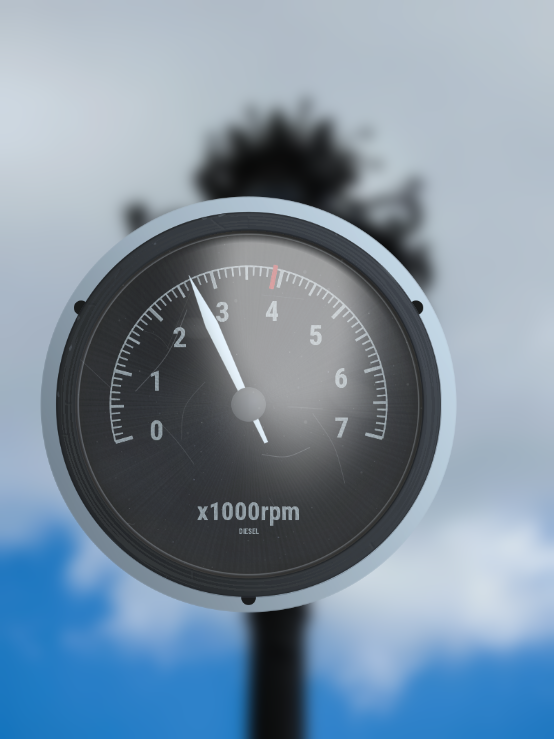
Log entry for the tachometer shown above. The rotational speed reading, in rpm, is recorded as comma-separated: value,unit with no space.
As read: 2700,rpm
